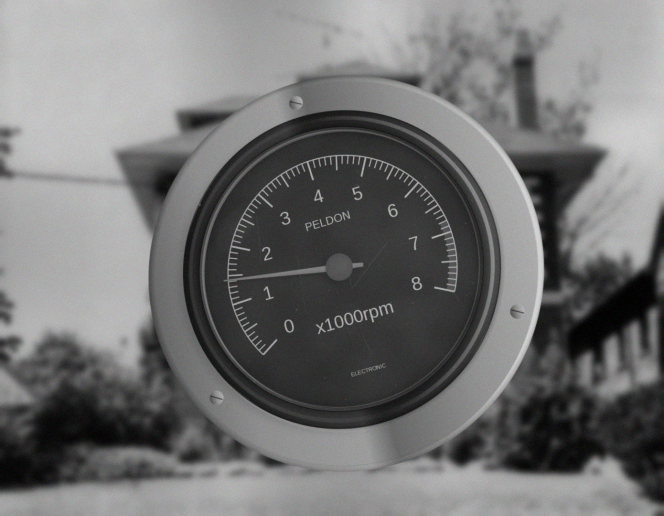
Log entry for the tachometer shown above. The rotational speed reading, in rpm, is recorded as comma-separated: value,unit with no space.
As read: 1400,rpm
